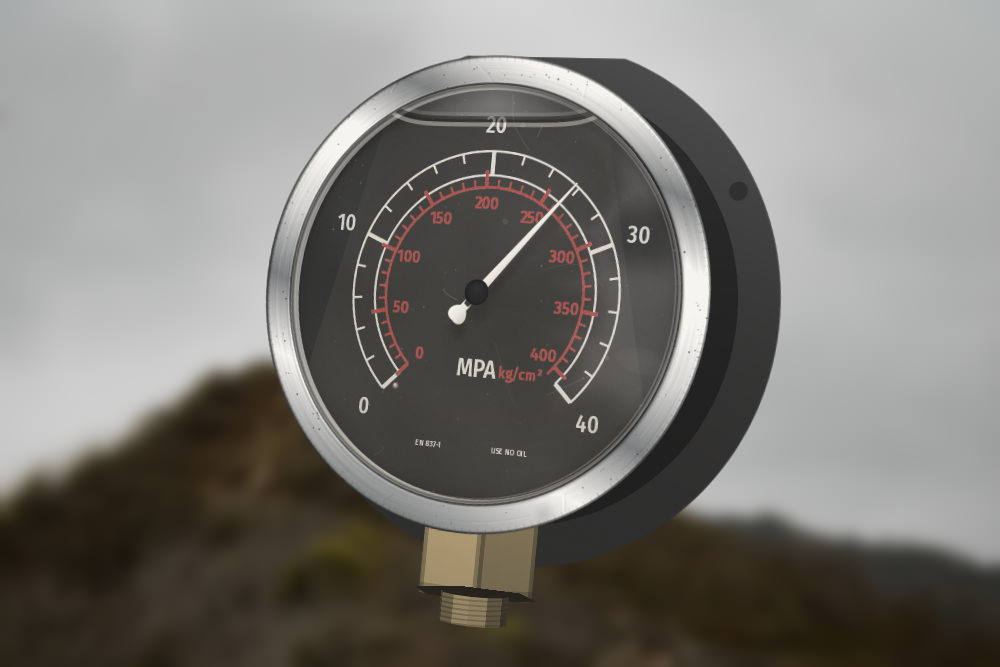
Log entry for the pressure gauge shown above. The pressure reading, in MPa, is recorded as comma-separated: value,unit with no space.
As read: 26,MPa
